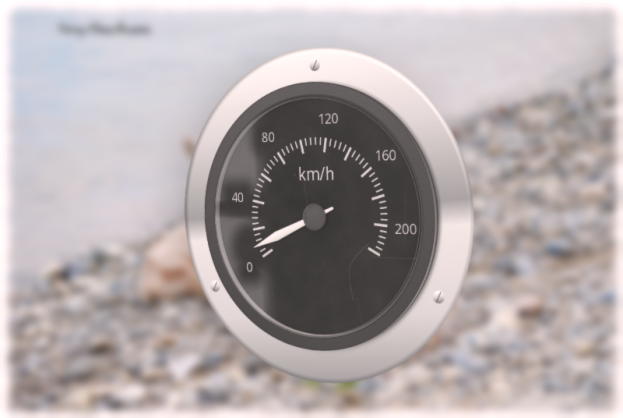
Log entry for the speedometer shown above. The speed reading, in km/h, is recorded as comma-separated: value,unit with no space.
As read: 8,km/h
